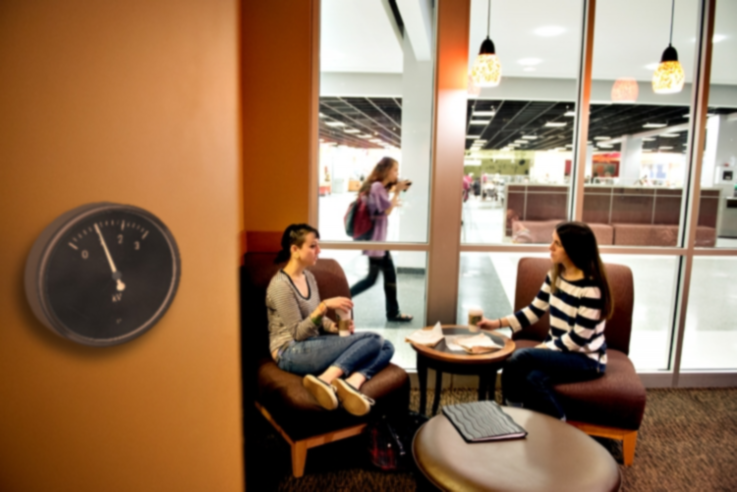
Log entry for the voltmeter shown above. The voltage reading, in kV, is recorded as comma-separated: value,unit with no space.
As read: 1,kV
